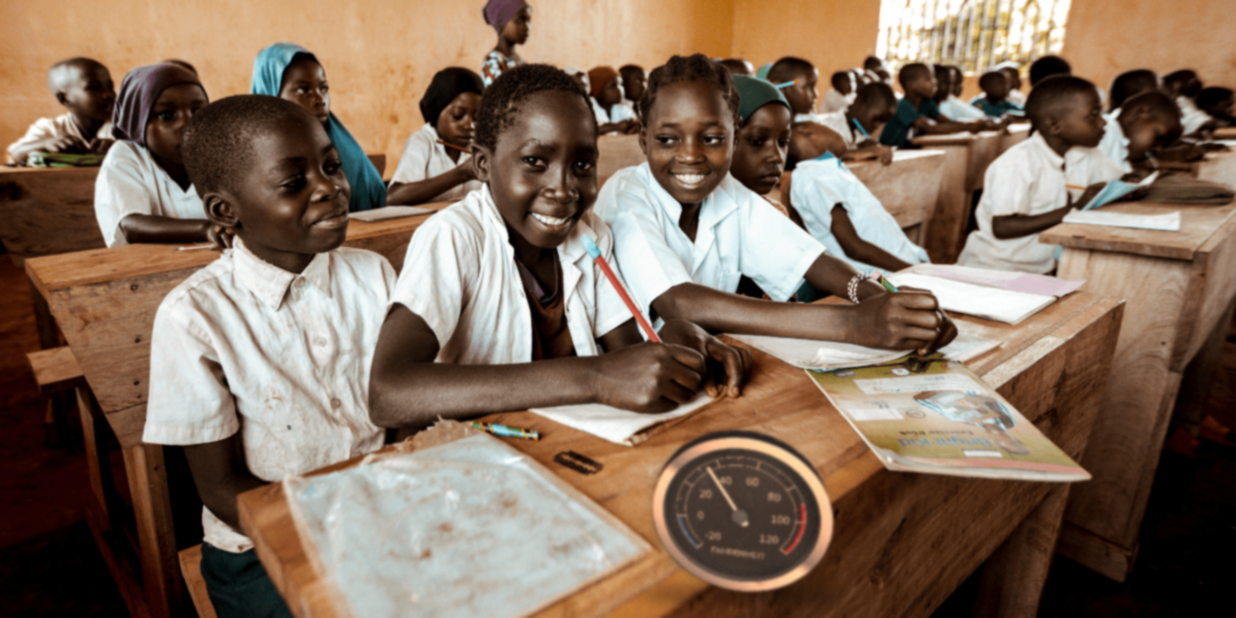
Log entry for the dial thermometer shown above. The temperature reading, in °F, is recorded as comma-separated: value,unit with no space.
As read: 35,°F
